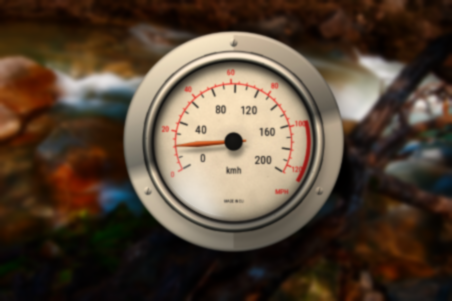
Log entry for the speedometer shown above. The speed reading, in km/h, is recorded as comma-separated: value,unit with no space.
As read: 20,km/h
